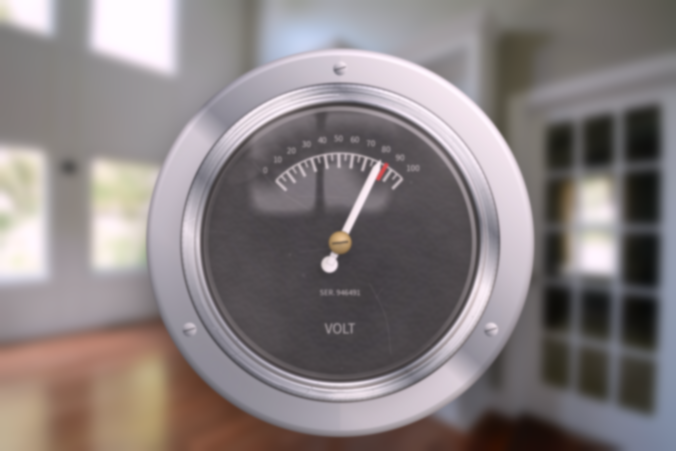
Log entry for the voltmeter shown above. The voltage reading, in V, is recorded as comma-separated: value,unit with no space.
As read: 80,V
